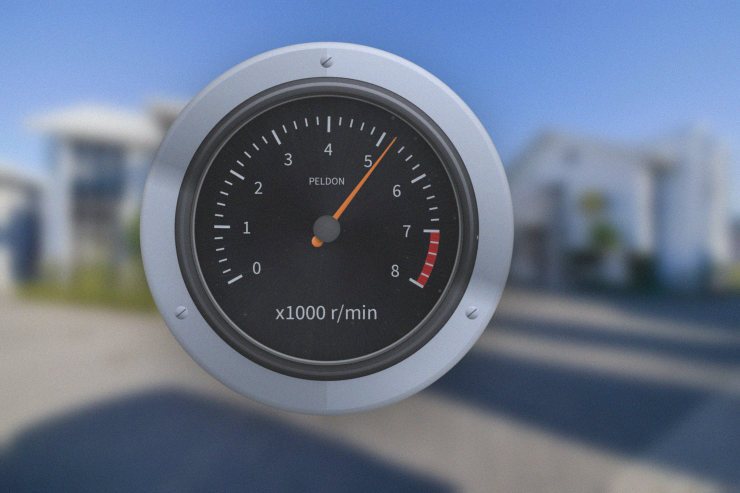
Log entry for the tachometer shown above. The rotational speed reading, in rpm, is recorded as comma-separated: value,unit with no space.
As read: 5200,rpm
